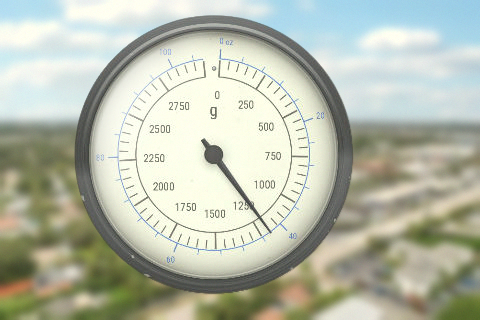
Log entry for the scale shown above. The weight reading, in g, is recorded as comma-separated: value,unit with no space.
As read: 1200,g
